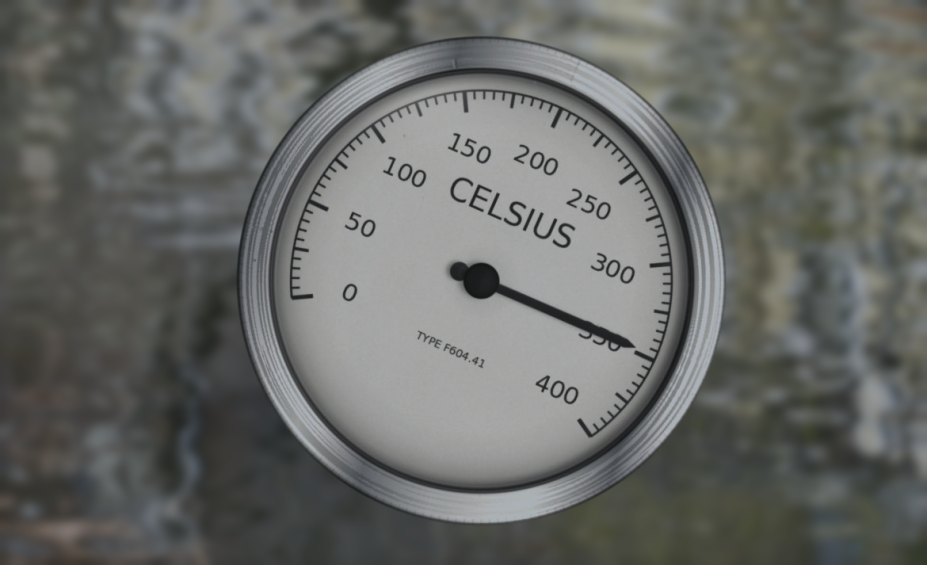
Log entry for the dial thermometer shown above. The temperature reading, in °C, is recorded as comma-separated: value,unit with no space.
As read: 347.5,°C
